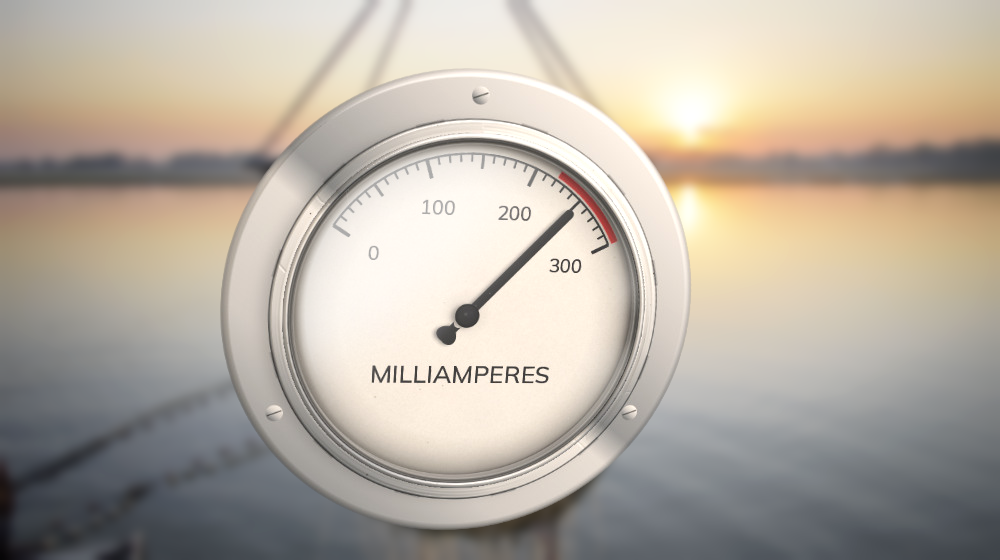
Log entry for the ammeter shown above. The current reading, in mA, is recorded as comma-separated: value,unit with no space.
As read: 250,mA
